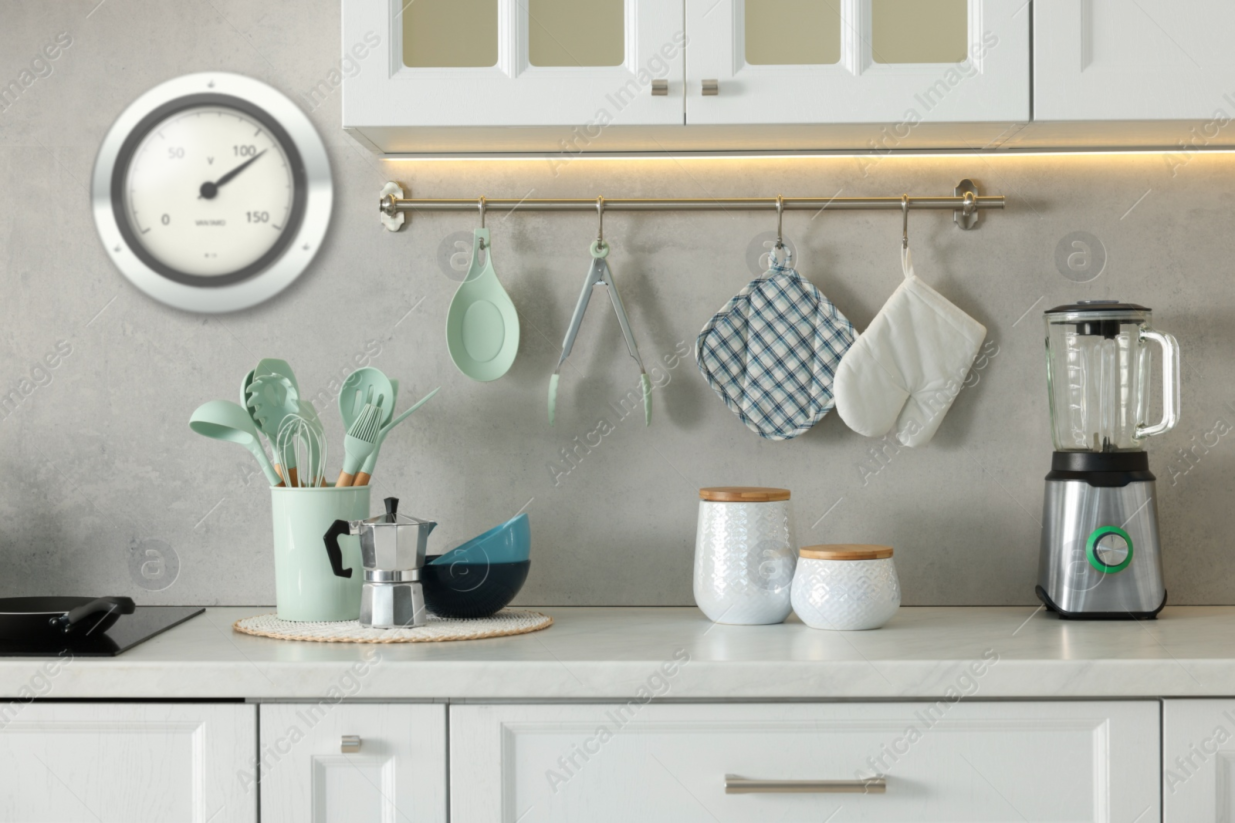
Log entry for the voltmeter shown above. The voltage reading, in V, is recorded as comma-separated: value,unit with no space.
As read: 110,V
